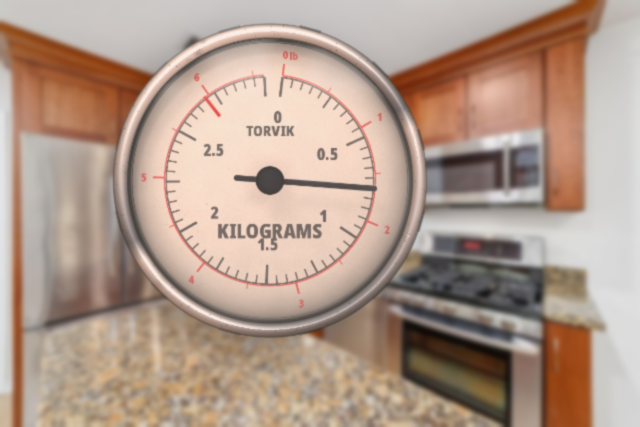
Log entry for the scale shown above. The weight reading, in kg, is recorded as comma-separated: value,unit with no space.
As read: 0.75,kg
